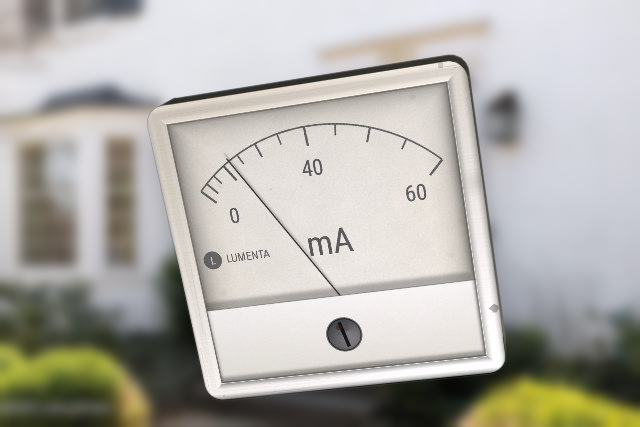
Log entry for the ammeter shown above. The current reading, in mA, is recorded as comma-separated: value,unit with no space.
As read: 22.5,mA
